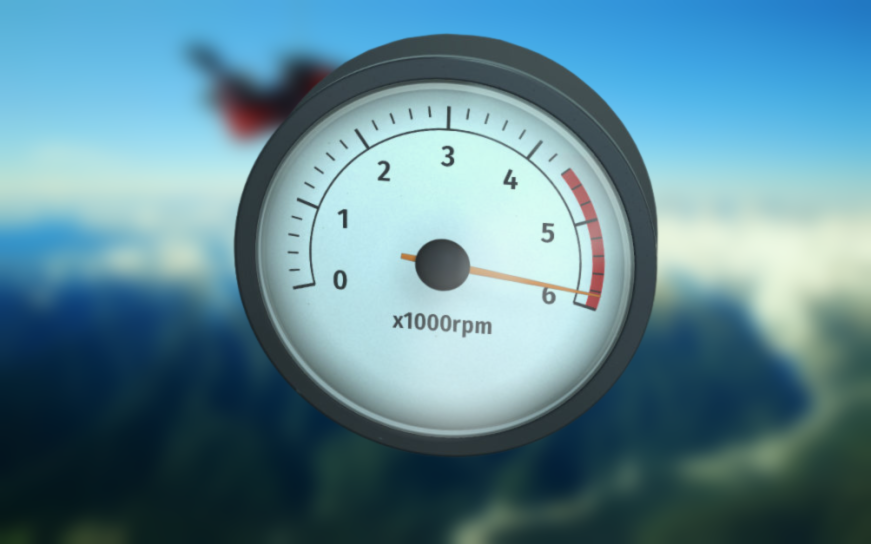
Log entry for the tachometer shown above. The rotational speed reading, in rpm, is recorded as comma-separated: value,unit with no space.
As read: 5800,rpm
